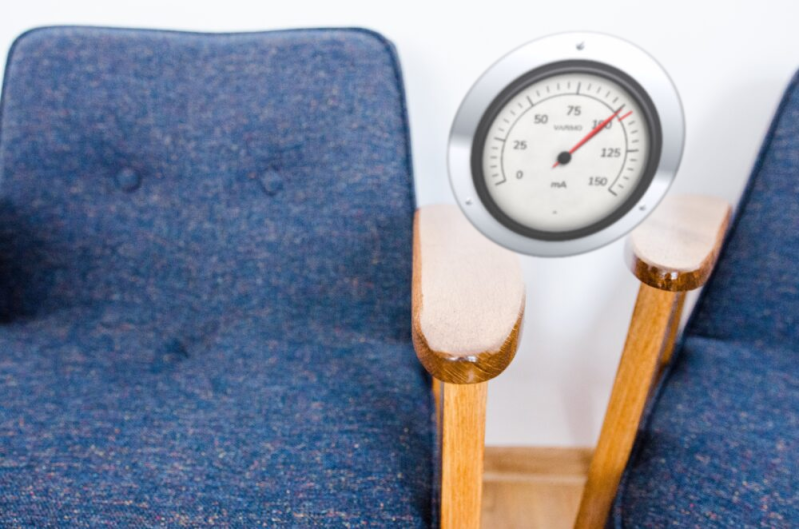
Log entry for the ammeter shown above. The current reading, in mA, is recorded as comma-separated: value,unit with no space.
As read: 100,mA
